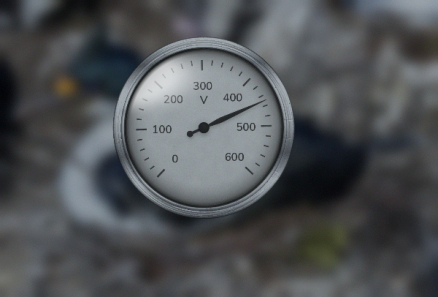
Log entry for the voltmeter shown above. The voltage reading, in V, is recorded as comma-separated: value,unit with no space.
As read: 450,V
